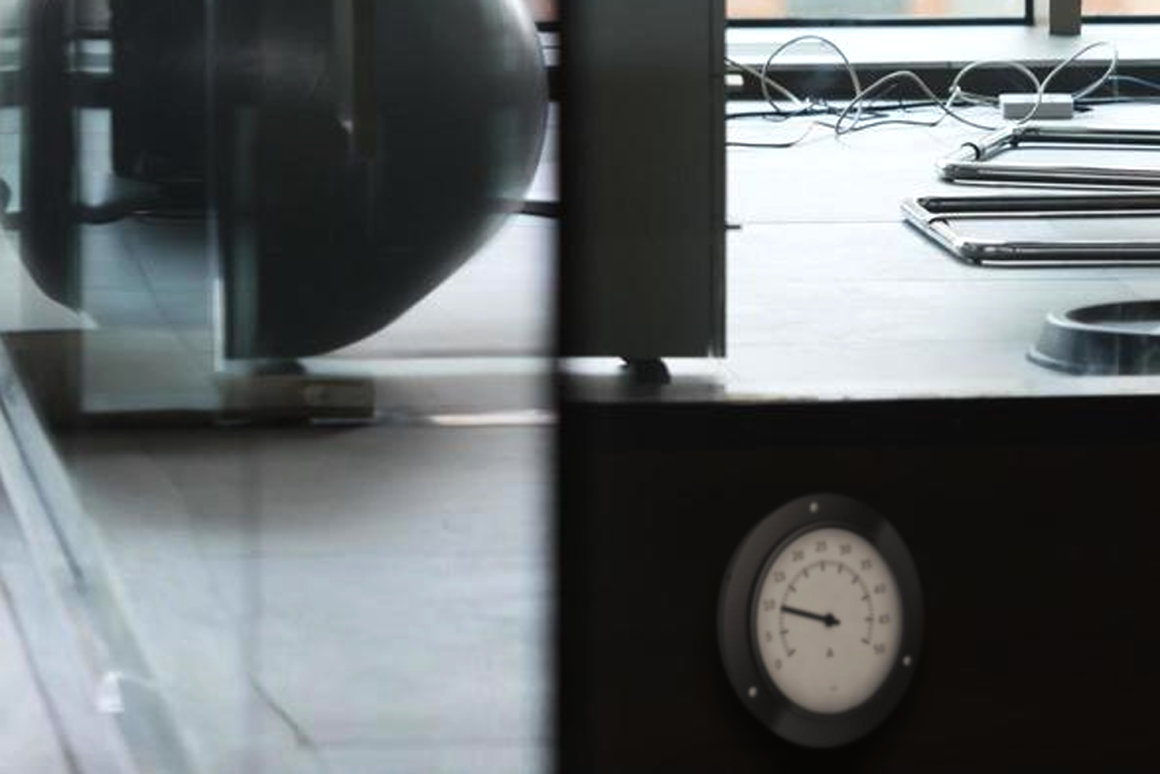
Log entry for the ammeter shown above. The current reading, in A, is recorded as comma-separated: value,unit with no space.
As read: 10,A
